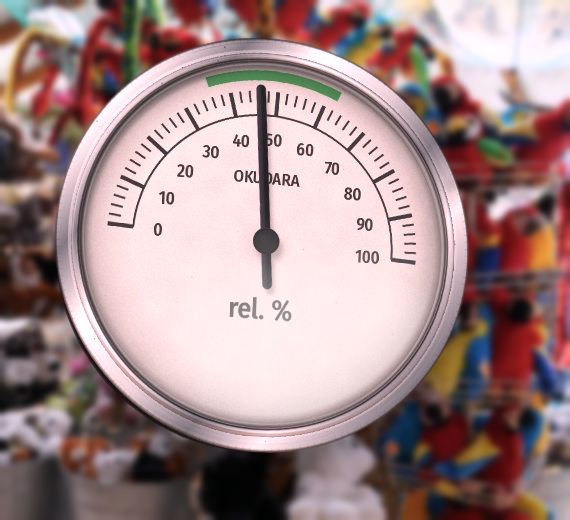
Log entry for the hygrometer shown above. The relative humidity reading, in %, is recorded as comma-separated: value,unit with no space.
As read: 46,%
